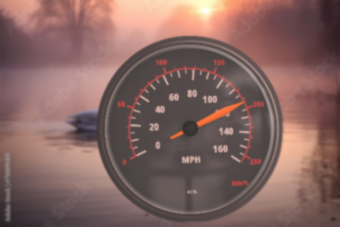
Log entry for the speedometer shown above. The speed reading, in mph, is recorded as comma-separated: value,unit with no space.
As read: 120,mph
